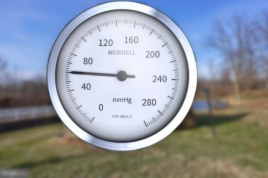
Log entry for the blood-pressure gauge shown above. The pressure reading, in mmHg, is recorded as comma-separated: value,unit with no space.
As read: 60,mmHg
